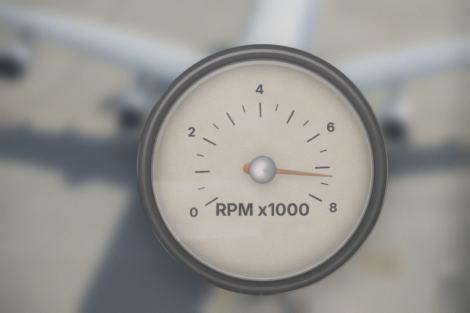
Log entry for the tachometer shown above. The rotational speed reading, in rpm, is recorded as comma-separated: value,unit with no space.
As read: 7250,rpm
